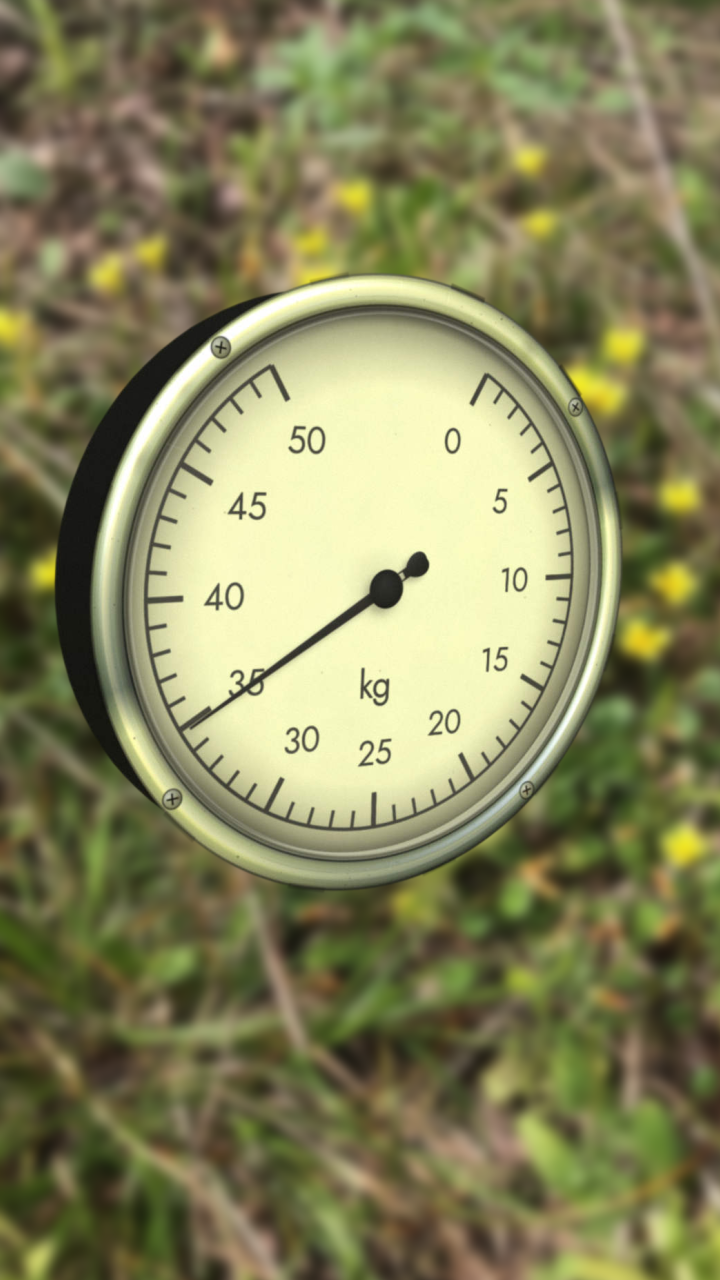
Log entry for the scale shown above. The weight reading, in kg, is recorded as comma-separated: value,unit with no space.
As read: 35,kg
